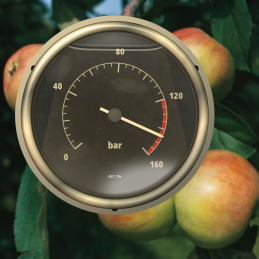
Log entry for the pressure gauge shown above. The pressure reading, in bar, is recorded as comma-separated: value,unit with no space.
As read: 145,bar
